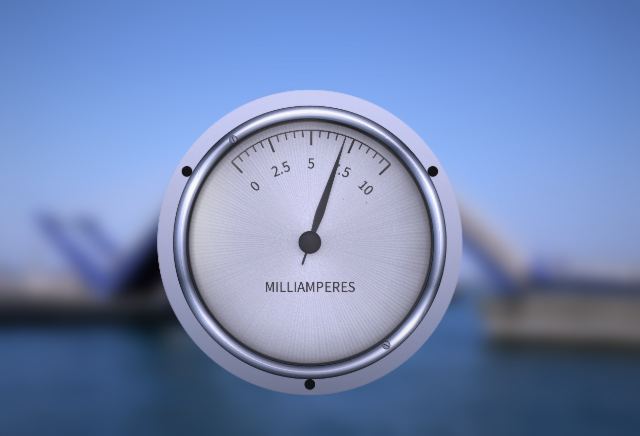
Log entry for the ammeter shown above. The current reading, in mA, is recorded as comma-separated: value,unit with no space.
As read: 7,mA
